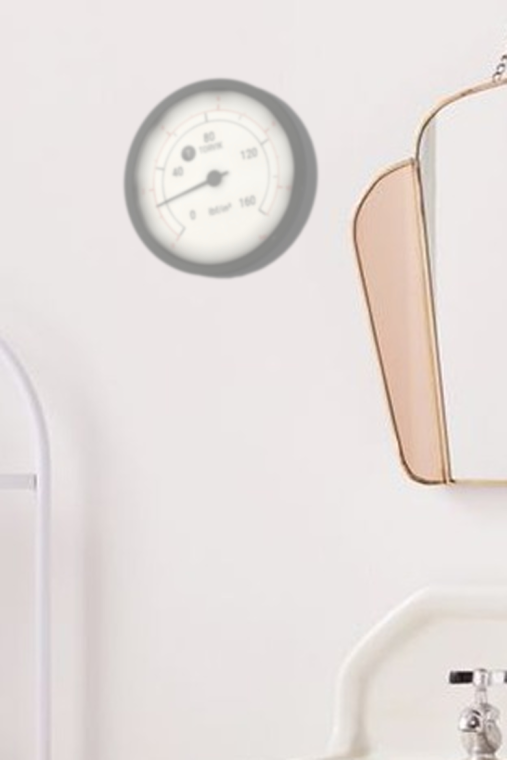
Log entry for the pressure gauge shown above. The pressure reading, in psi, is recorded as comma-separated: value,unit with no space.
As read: 20,psi
